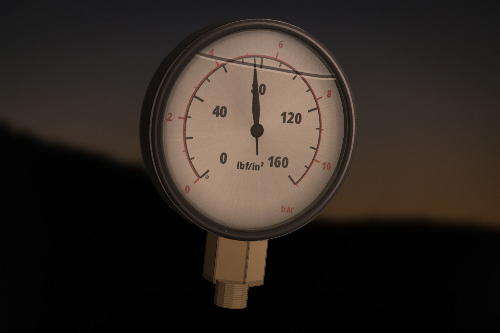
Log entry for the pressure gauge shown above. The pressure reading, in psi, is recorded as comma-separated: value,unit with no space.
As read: 75,psi
